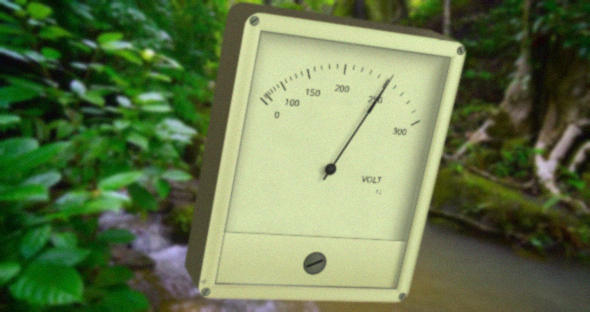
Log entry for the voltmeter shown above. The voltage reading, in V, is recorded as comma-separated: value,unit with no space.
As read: 250,V
